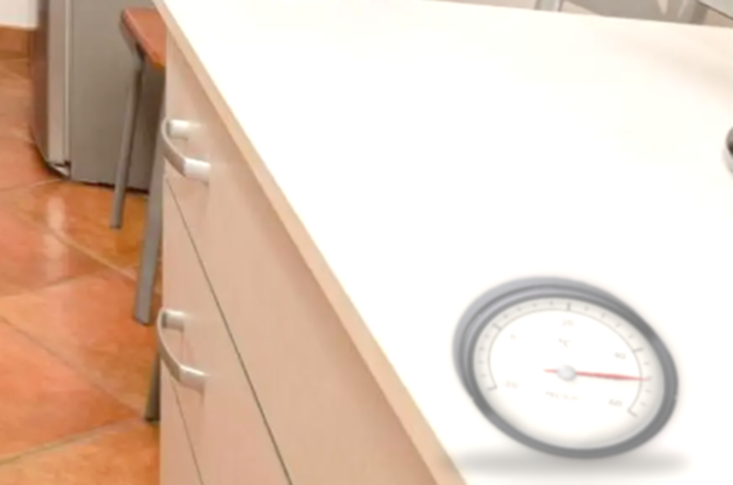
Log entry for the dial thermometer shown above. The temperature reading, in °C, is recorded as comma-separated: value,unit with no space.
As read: 48,°C
